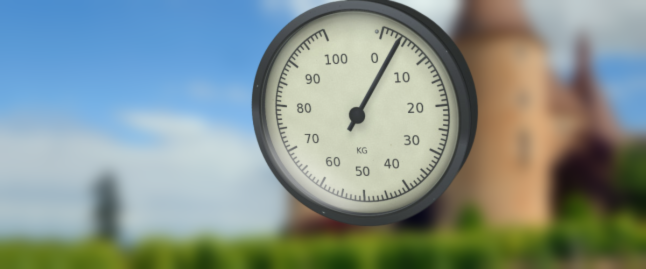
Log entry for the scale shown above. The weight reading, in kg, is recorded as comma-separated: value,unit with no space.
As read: 4,kg
